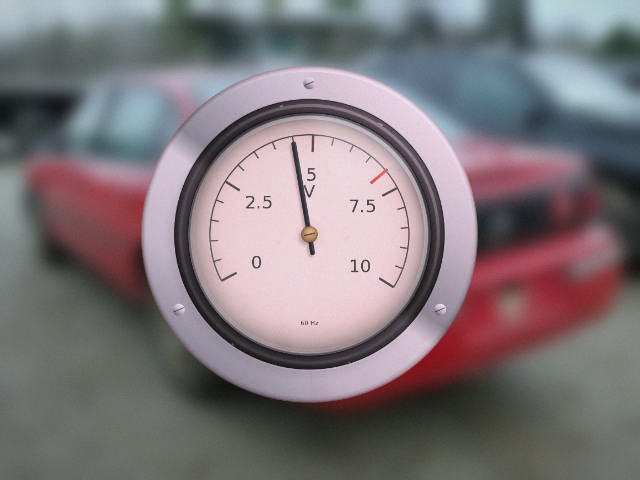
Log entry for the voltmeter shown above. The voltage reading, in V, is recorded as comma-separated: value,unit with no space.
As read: 4.5,V
